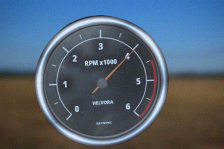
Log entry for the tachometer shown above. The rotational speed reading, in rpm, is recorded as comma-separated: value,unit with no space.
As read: 4000,rpm
